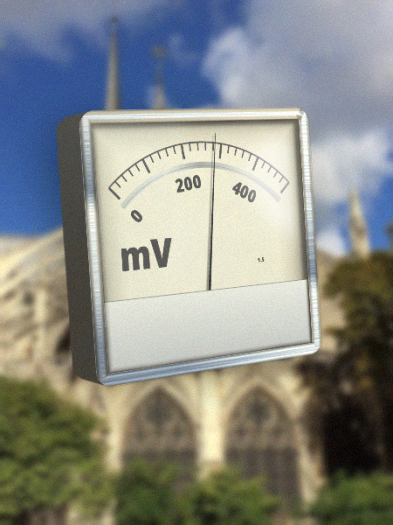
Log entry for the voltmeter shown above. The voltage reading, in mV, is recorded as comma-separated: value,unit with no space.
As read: 280,mV
